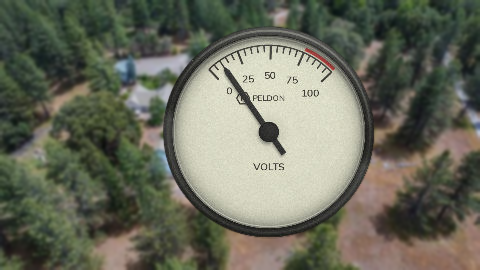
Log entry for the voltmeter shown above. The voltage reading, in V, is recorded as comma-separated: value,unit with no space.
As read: 10,V
